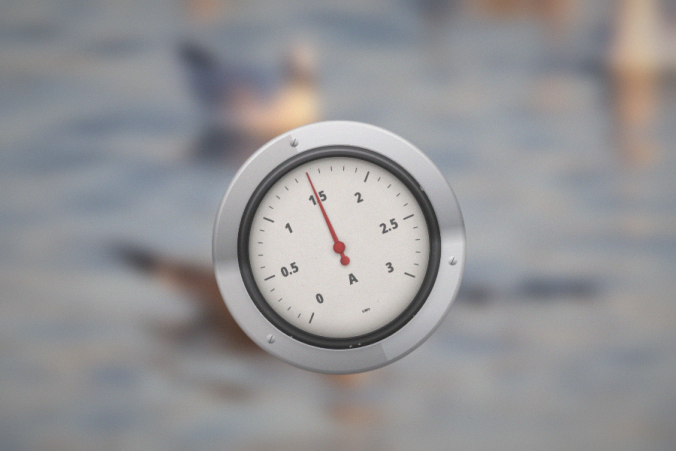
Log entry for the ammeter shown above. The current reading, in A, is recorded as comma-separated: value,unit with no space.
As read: 1.5,A
